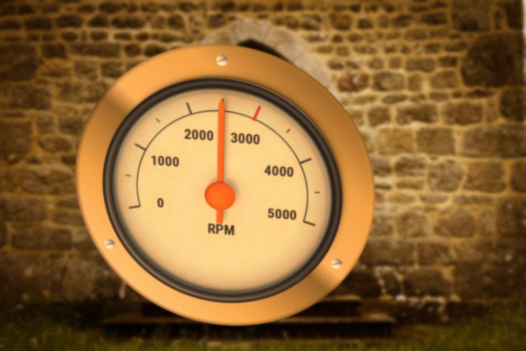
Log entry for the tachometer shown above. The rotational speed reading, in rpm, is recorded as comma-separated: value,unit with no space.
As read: 2500,rpm
